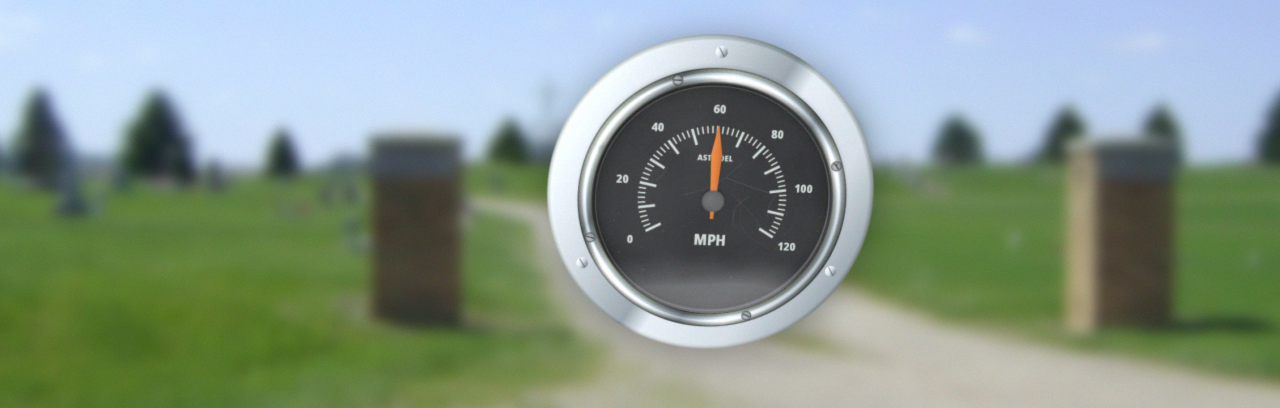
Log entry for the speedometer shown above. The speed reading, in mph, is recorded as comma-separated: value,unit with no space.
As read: 60,mph
